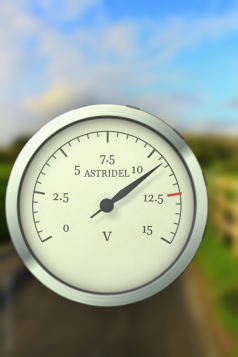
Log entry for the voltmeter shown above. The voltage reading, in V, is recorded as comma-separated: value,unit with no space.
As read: 10.75,V
